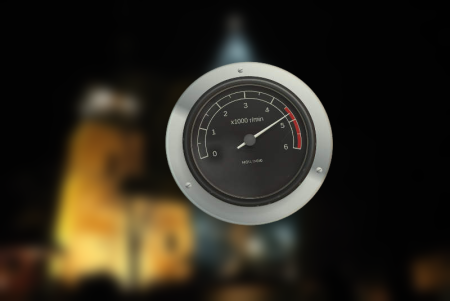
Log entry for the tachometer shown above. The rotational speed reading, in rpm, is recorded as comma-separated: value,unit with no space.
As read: 4750,rpm
